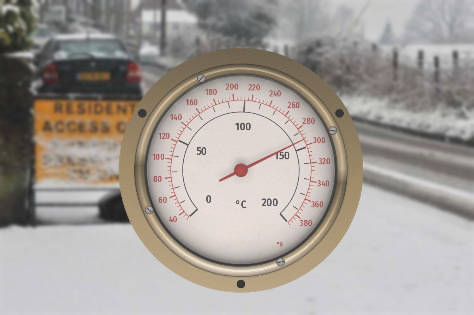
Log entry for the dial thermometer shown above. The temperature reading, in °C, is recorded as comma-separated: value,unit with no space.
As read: 145,°C
